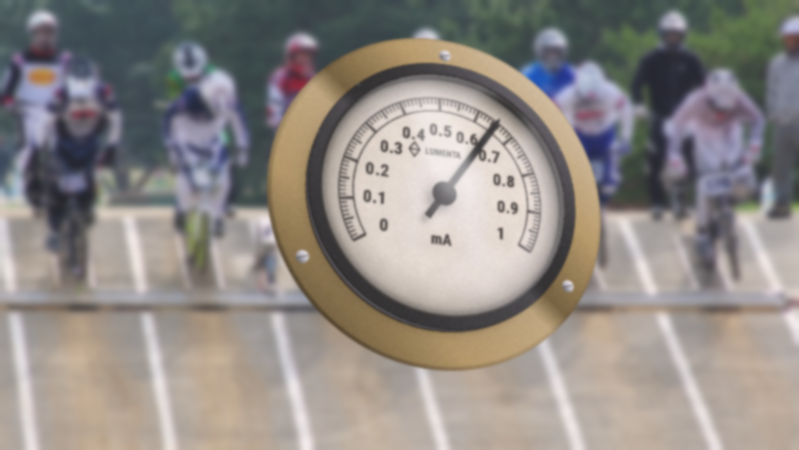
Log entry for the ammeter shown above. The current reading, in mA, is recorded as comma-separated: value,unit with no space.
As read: 0.65,mA
